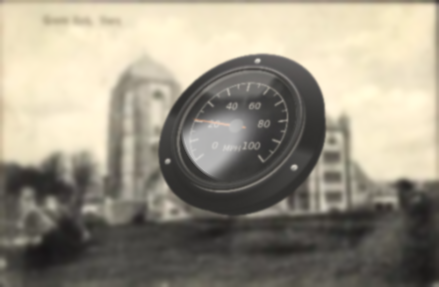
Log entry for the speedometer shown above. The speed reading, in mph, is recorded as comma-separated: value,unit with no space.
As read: 20,mph
